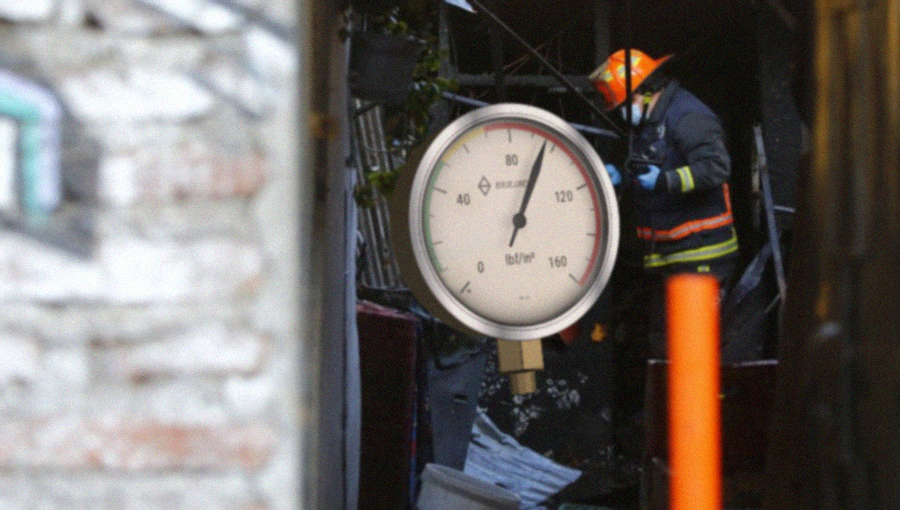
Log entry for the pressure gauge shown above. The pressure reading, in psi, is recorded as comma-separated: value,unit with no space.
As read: 95,psi
